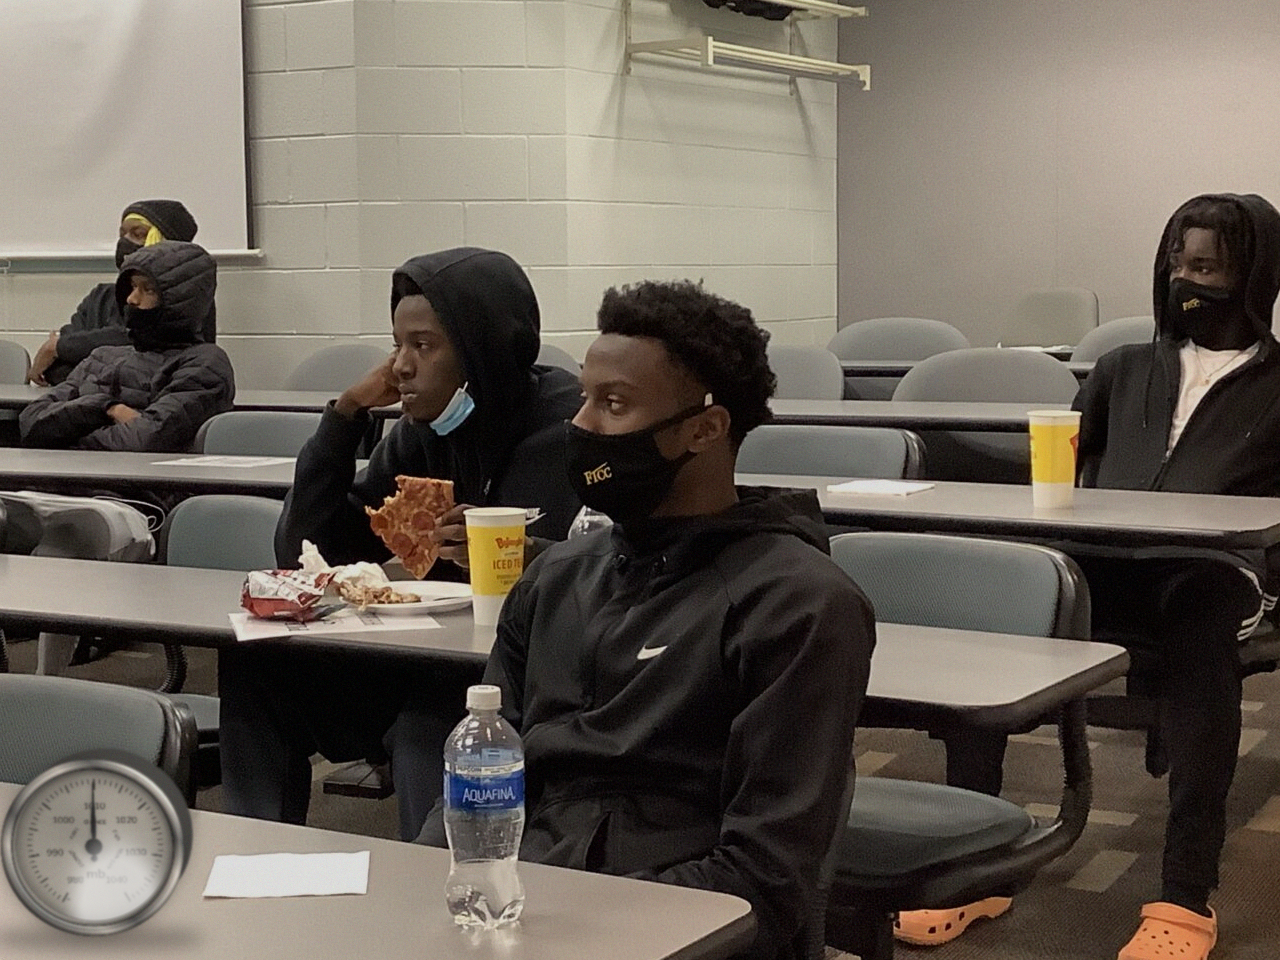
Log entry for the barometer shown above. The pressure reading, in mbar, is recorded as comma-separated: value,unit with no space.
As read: 1010,mbar
